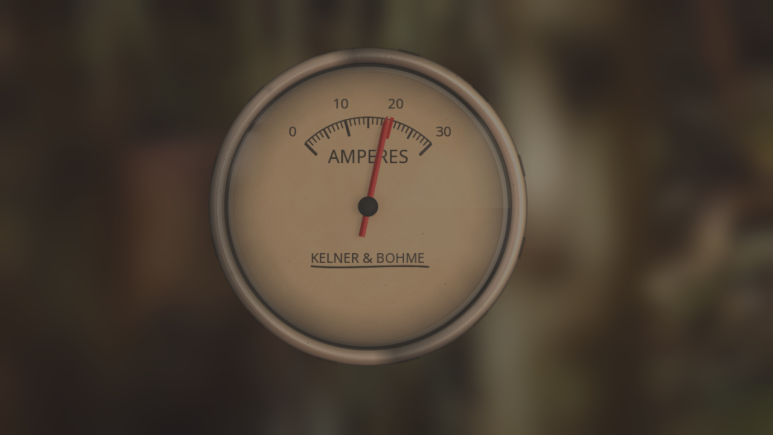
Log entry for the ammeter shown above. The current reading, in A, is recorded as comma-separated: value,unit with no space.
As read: 19,A
